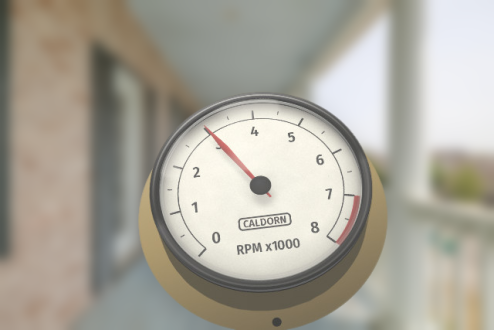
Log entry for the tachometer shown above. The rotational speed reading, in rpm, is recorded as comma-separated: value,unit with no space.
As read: 3000,rpm
